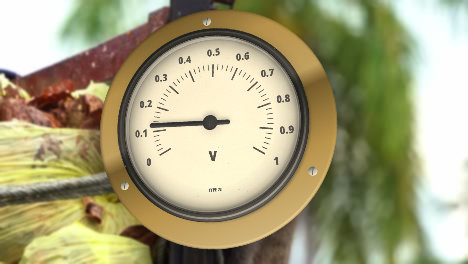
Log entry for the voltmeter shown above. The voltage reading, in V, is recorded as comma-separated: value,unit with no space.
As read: 0.12,V
